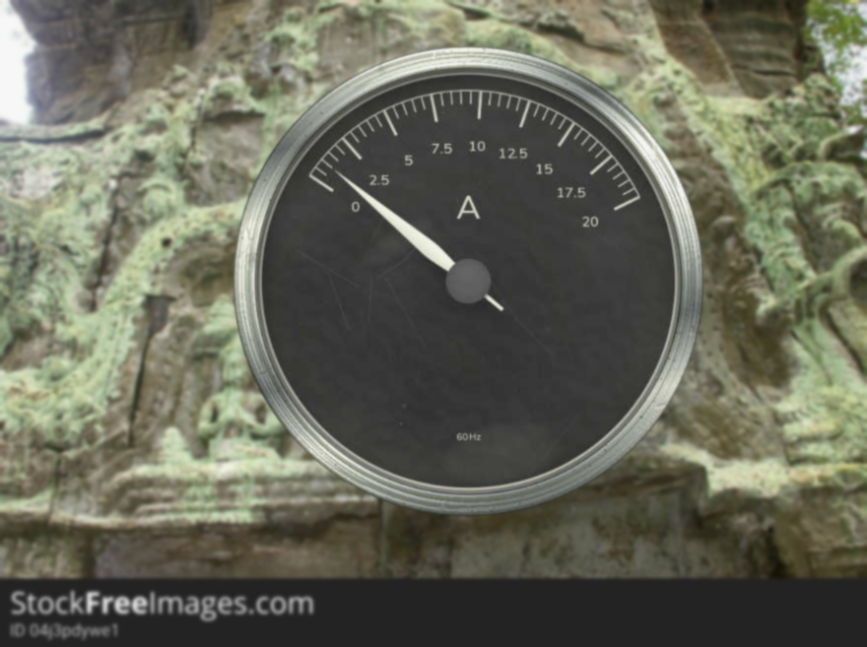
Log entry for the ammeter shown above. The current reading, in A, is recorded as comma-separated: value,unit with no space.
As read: 1,A
